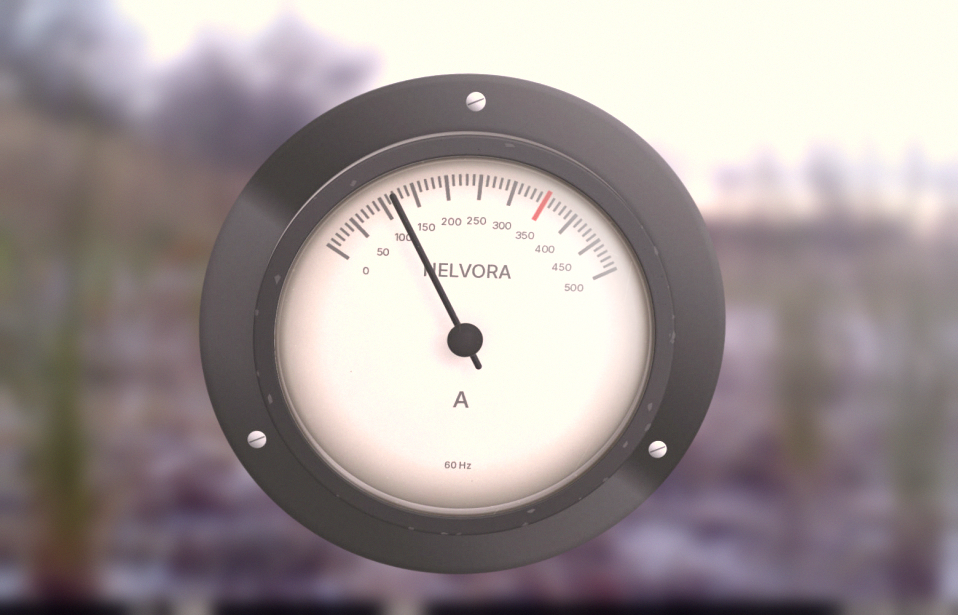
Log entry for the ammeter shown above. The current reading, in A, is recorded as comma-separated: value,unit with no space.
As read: 120,A
